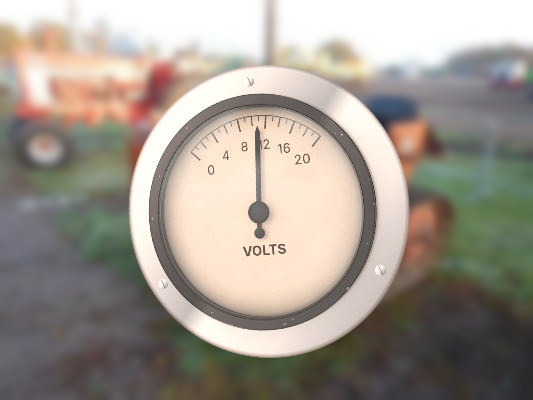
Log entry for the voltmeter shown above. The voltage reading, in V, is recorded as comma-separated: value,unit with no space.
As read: 11,V
